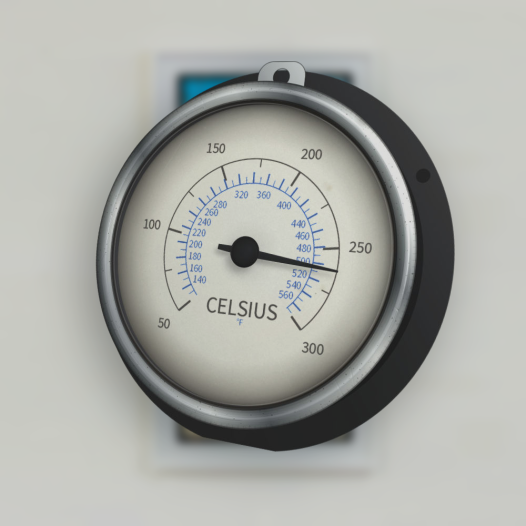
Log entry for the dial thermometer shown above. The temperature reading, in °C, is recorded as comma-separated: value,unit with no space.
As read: 262.5,°C
